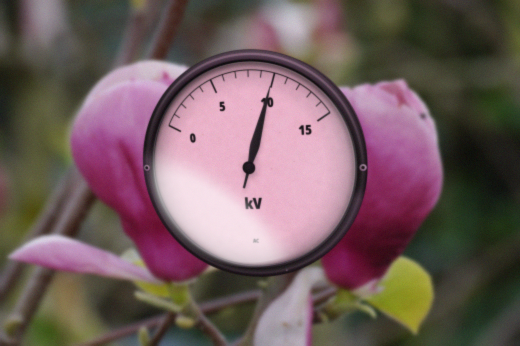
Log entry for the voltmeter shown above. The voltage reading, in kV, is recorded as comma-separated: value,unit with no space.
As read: 10,kV
